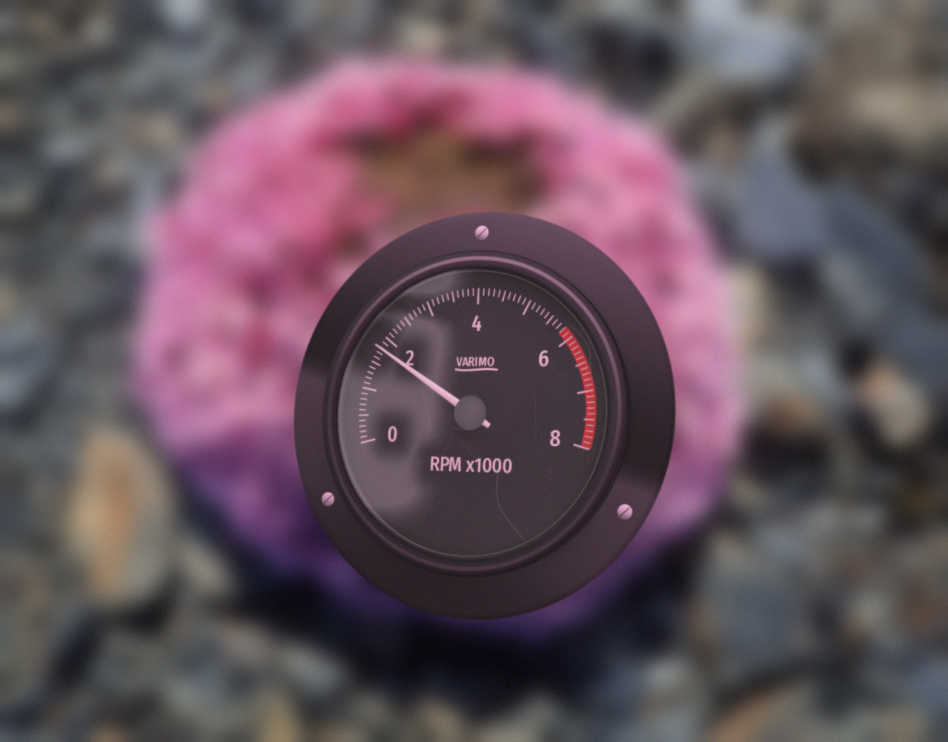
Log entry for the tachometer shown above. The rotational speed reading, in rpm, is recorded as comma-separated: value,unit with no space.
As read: 1800,rpm
